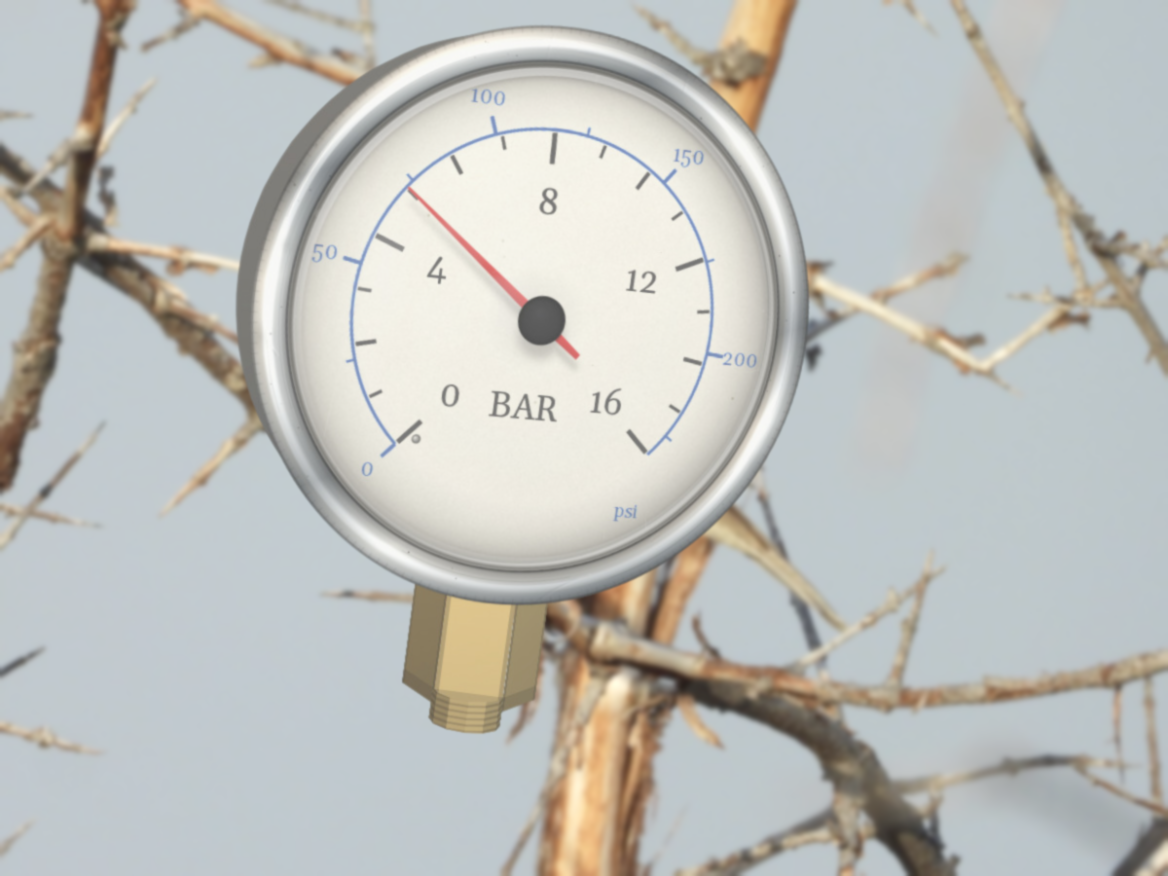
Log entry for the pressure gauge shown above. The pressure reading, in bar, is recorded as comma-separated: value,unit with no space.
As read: 5,bar
